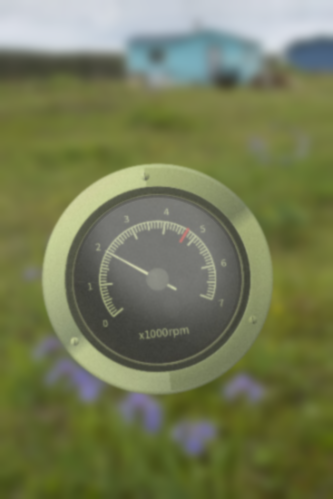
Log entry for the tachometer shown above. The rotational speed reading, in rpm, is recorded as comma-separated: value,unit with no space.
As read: 2000,rpm
